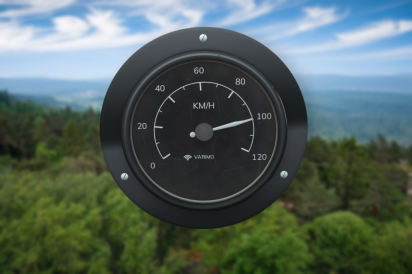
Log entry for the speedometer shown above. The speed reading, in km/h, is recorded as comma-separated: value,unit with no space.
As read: 100,km/h
